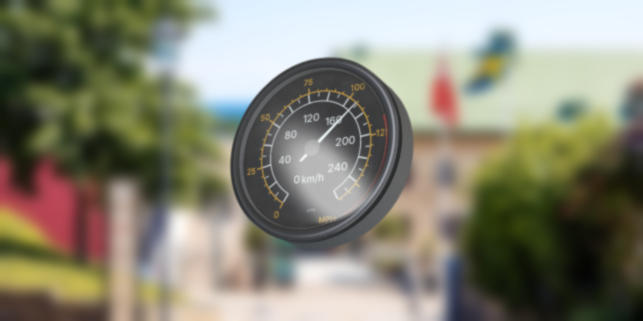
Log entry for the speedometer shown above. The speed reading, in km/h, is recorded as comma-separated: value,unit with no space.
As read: 170,km/h
